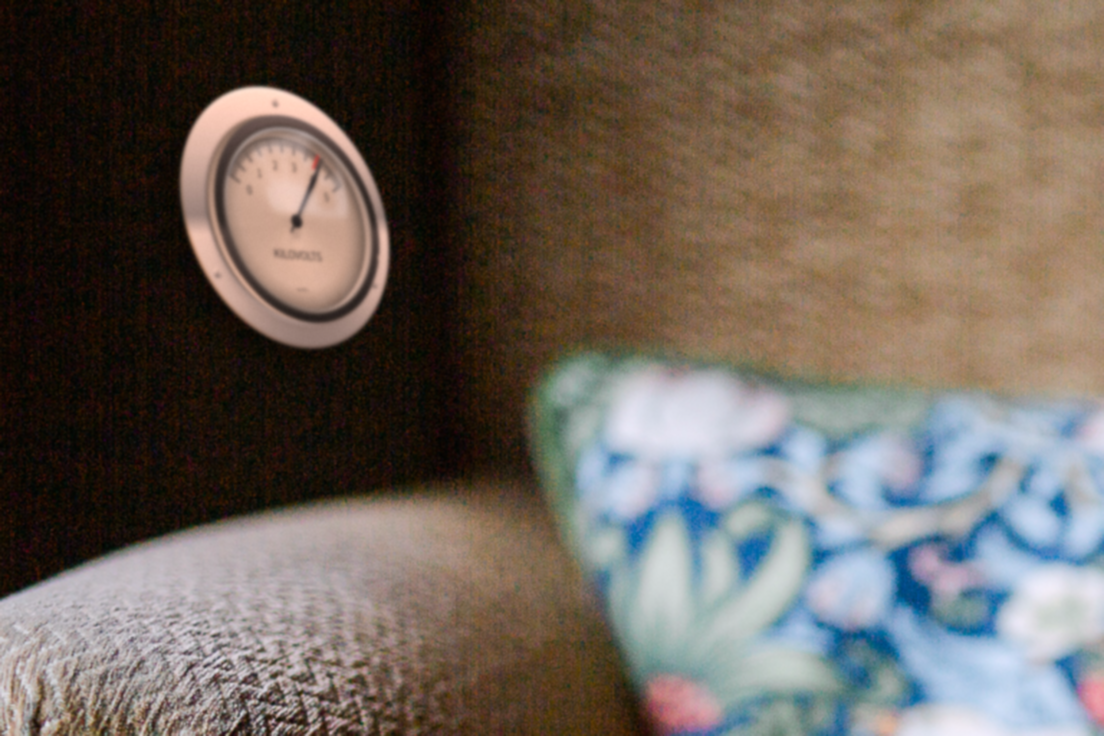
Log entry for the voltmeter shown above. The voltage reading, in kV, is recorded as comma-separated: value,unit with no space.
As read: 4,kV
